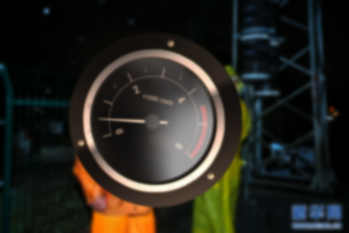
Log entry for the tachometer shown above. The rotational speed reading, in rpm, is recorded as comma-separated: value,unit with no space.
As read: 500,rpm
